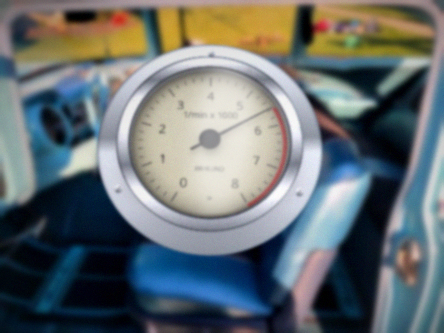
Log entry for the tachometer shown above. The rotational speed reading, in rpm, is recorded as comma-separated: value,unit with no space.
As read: 5600,rpm
